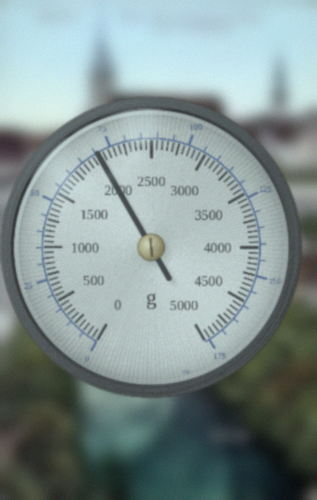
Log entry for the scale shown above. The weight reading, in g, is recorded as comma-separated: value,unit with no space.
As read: 2000,g
